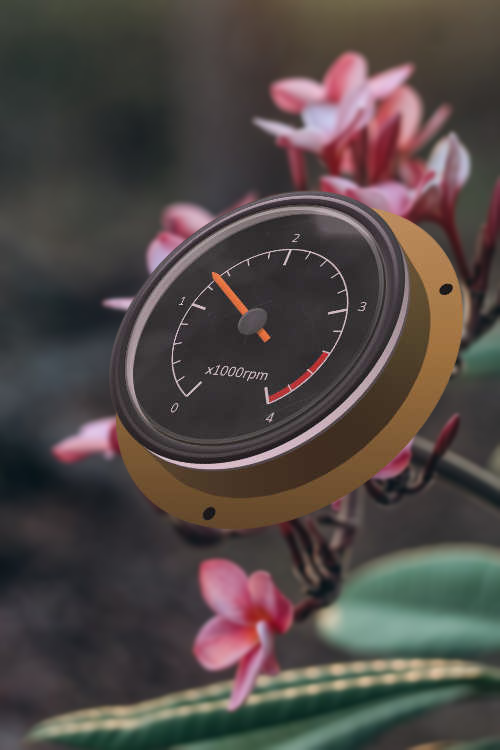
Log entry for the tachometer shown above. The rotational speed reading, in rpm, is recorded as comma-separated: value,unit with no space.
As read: 1300,rpm
